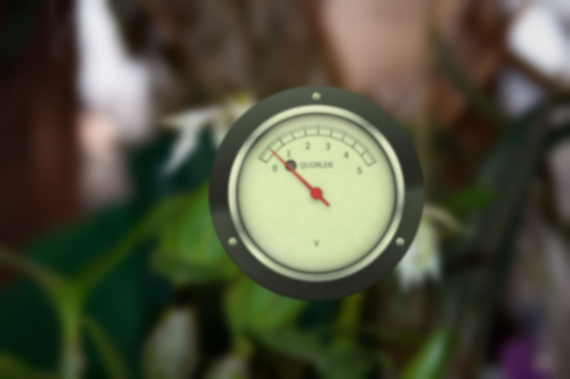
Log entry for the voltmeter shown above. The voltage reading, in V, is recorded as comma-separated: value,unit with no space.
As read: 0.5,V
